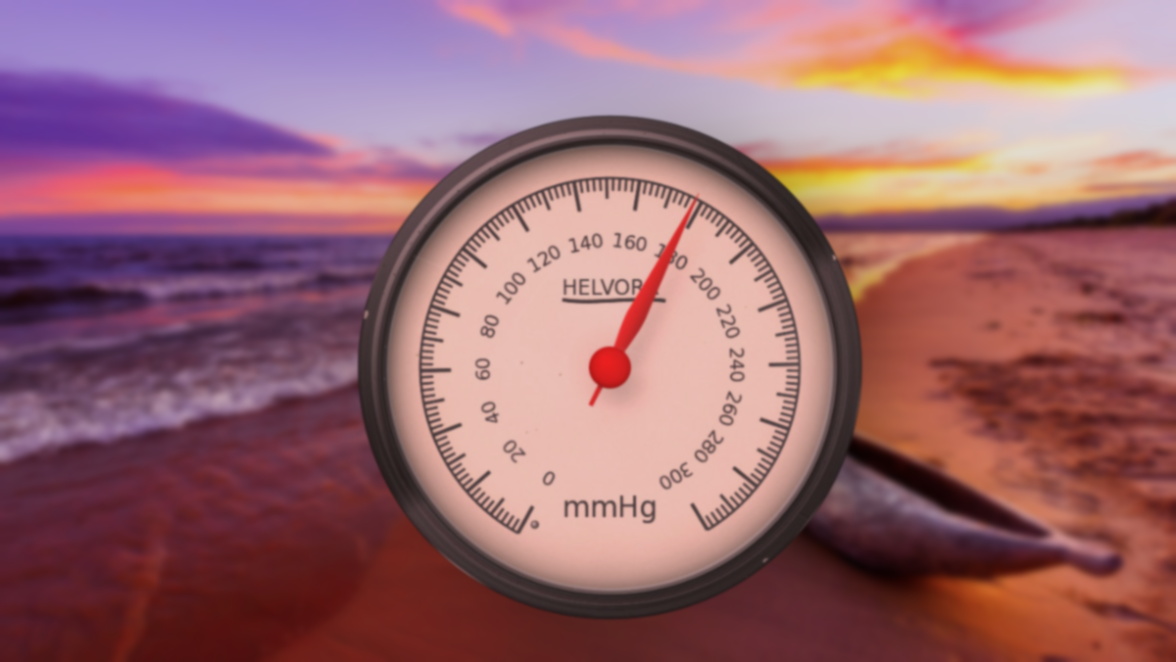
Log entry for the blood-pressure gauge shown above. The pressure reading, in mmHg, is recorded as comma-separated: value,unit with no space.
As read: 178,mmHg
